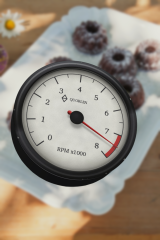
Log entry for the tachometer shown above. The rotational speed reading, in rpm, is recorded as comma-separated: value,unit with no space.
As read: 7500,rpm
